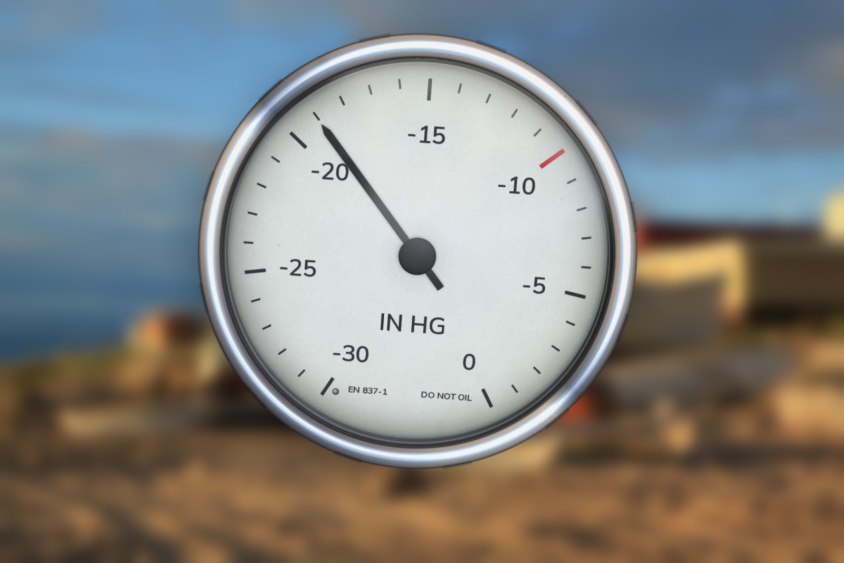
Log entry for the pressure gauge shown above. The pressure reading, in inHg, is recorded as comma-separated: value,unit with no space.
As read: -19,inHg
